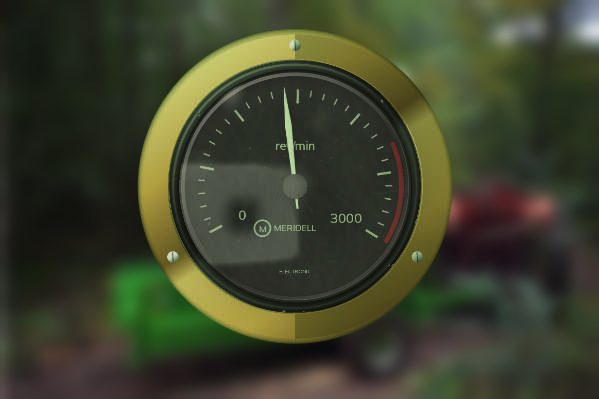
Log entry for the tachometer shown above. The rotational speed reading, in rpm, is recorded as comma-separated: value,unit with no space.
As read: 1400,rpm
